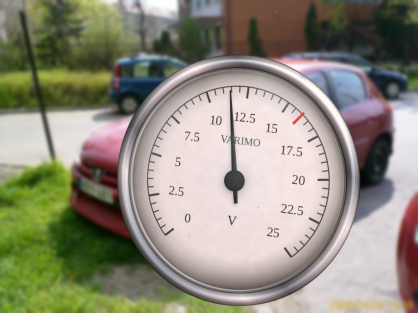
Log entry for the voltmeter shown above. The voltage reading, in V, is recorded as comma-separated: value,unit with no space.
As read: 11.5,V
